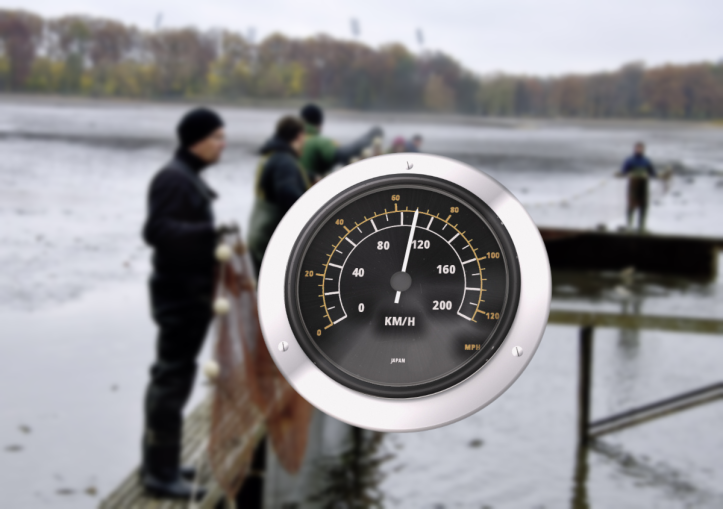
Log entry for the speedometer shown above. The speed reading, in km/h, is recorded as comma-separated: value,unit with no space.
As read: 110,km/h
